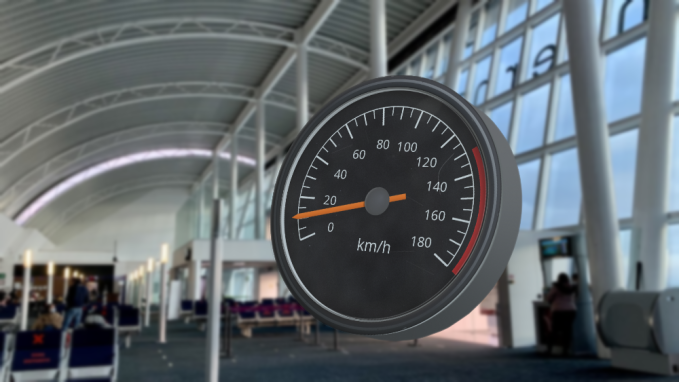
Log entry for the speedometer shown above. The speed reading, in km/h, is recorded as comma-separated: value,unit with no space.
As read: 10,km/h
